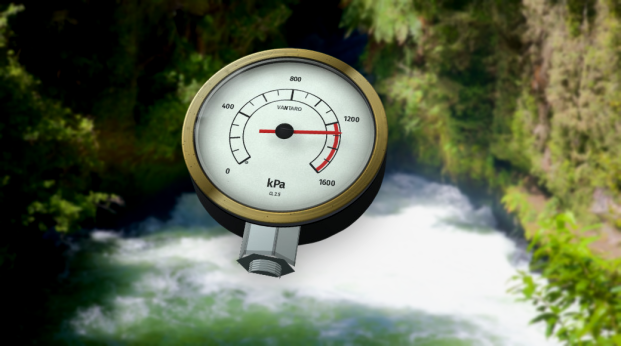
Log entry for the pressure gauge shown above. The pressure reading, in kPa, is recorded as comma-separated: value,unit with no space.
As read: 1300,kPa
